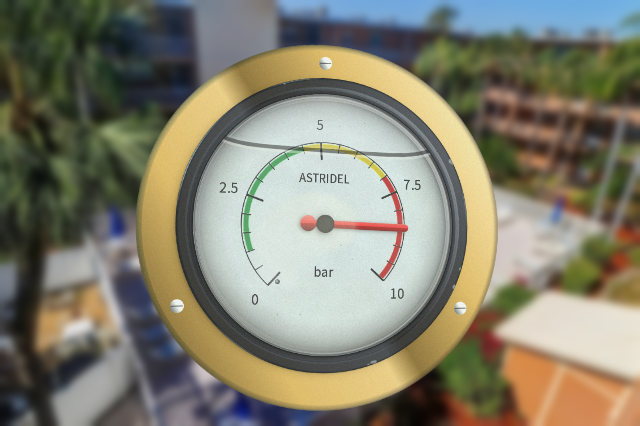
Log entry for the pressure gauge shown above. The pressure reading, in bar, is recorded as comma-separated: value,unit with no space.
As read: 8.5,bar
